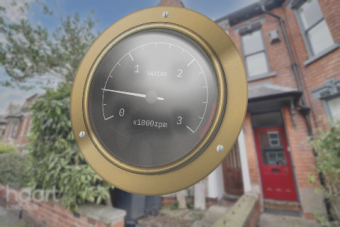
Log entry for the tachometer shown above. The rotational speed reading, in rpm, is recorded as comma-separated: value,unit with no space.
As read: 400,rpm
